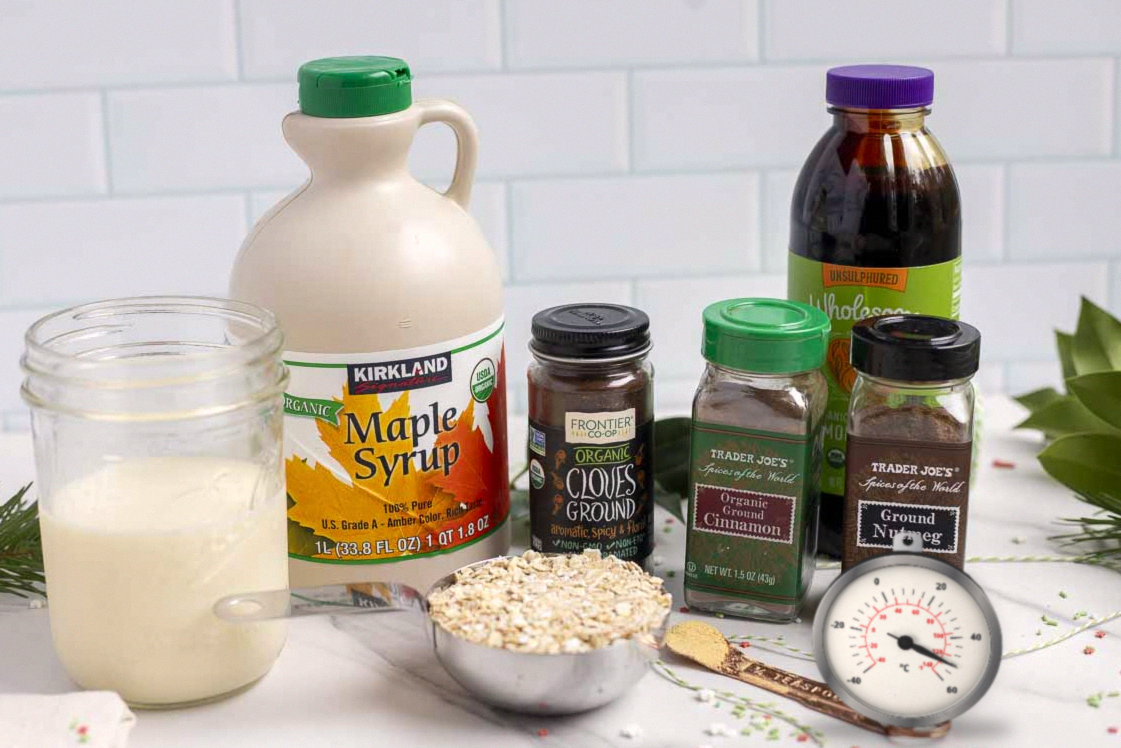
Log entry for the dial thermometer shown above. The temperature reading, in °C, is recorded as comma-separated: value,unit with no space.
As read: 52,°C
